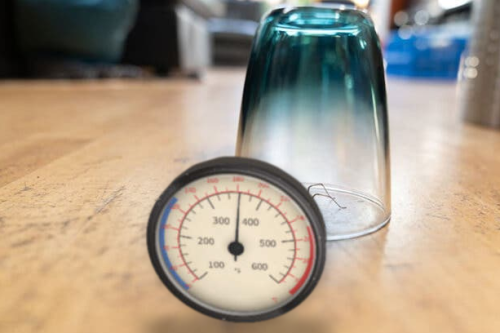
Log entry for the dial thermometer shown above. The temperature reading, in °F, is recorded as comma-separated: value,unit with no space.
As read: 360,°F
